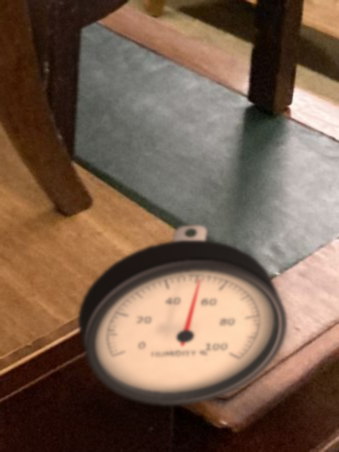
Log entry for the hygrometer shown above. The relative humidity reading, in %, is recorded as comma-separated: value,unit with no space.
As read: 50,%
